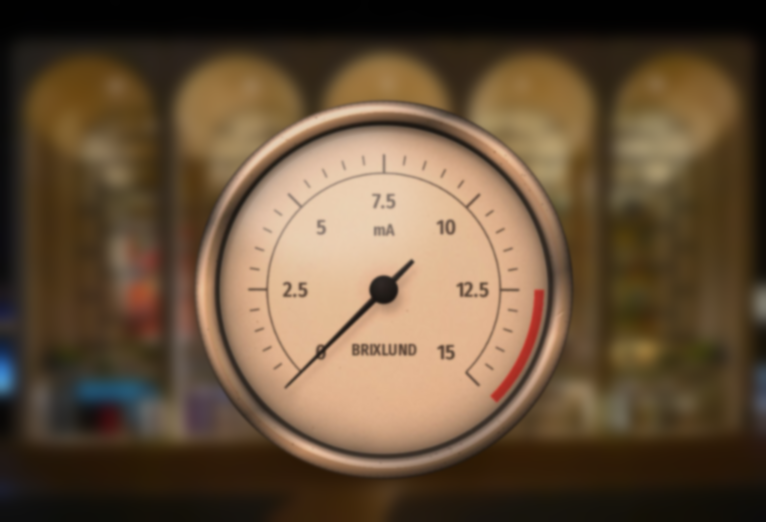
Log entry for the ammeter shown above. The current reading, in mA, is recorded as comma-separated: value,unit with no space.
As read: 0,mA
